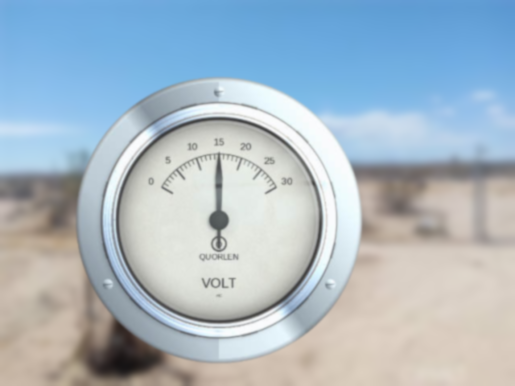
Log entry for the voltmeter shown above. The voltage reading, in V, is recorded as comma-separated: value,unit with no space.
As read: 15,V
